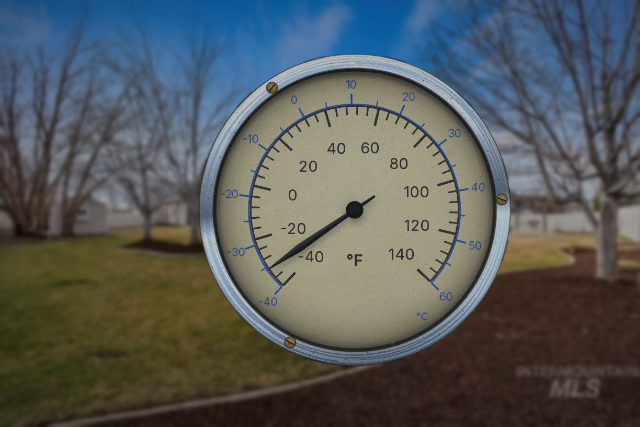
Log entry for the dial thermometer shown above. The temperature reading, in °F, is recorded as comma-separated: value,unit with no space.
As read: -32,°F
